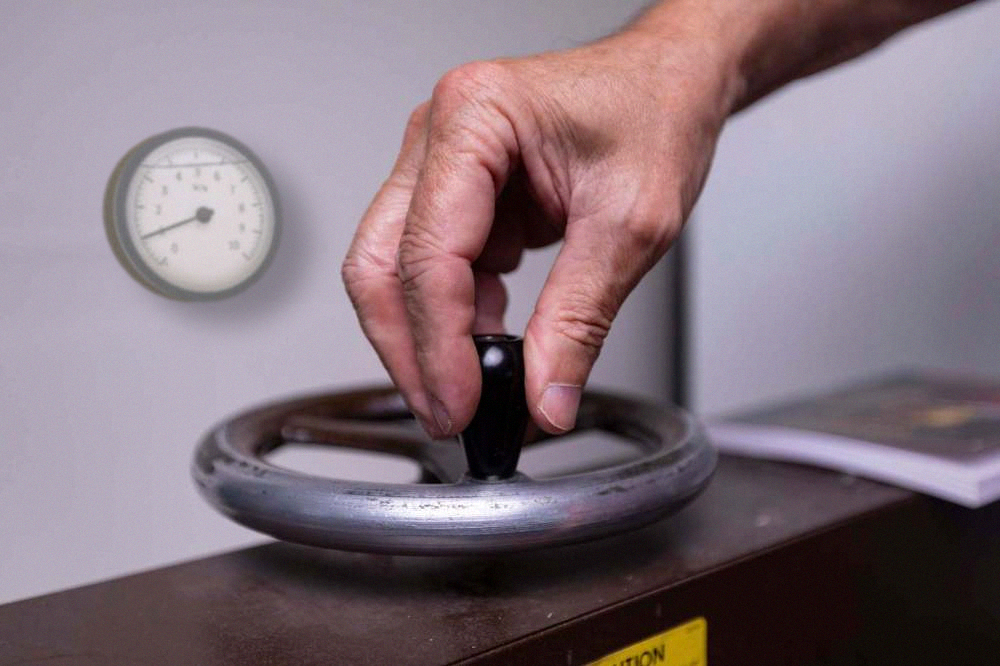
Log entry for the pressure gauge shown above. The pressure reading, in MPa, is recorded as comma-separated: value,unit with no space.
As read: 1,MPa
